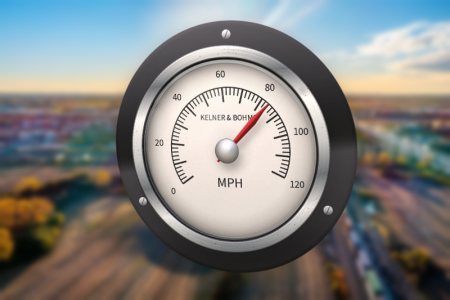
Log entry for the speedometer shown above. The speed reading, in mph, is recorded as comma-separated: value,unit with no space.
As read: 84,mph
